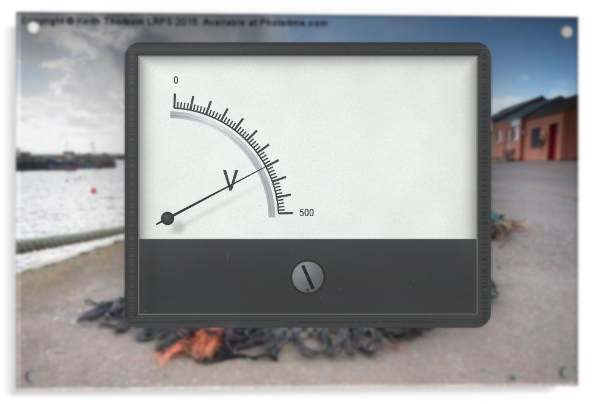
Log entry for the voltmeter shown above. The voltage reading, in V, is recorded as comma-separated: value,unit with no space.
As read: 350,V
